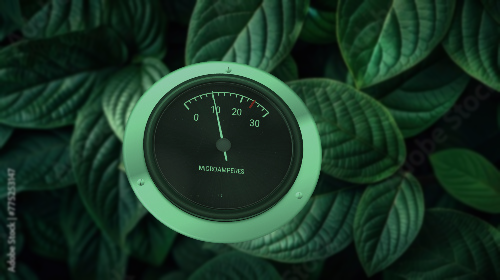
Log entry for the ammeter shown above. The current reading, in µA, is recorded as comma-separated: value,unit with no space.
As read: 10,µA
